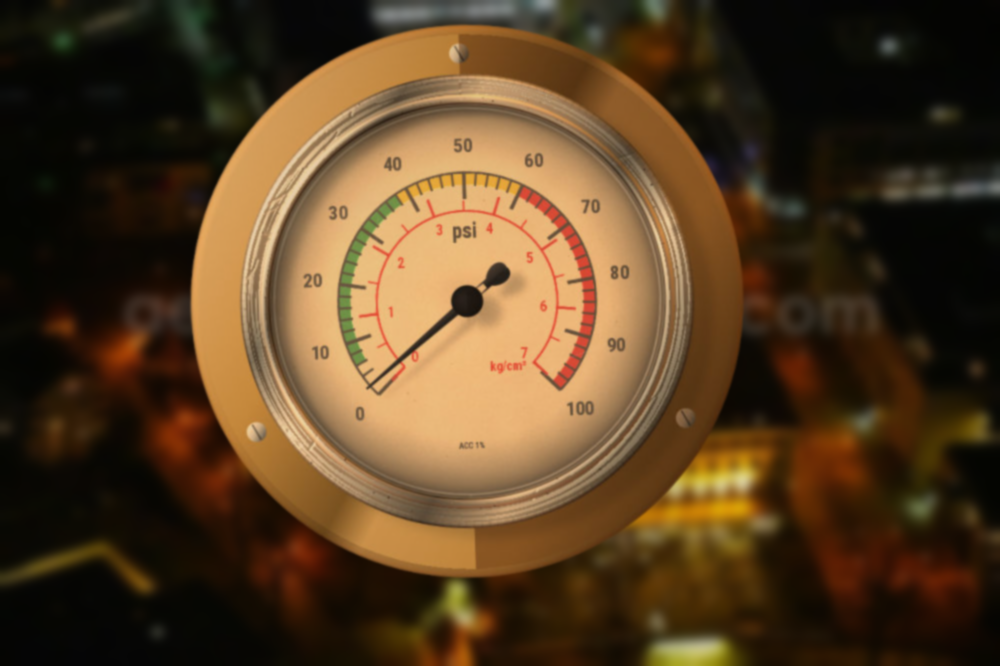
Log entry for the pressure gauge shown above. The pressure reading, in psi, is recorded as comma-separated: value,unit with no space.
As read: 2,psi
